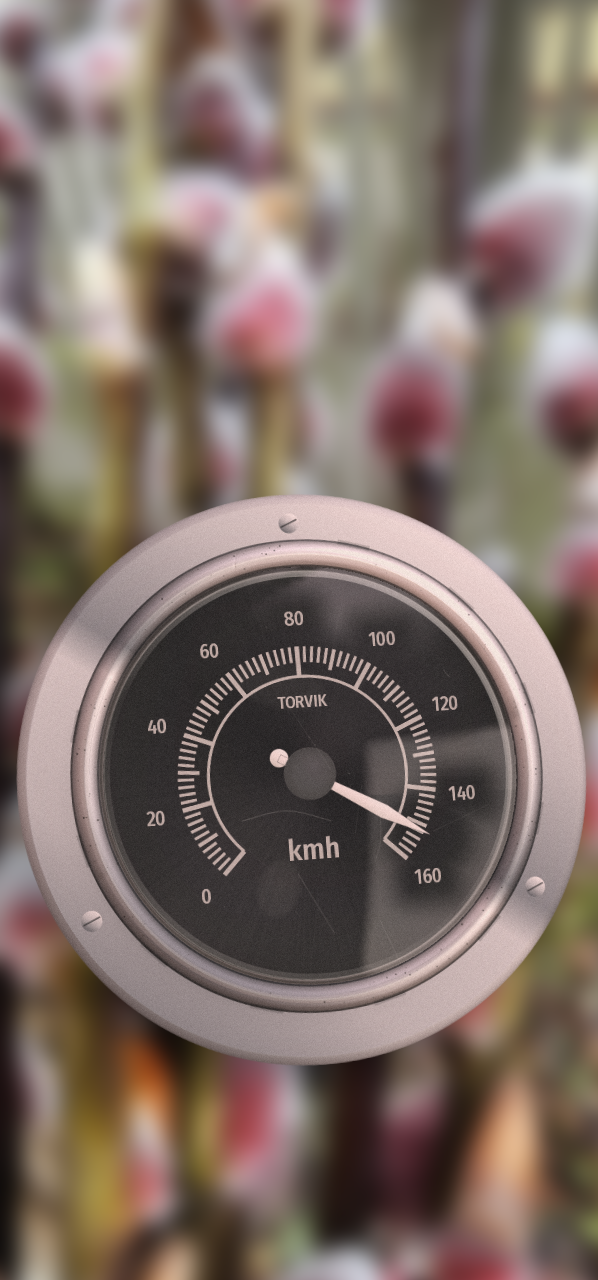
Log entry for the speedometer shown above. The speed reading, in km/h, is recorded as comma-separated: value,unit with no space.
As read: 152,km/h
